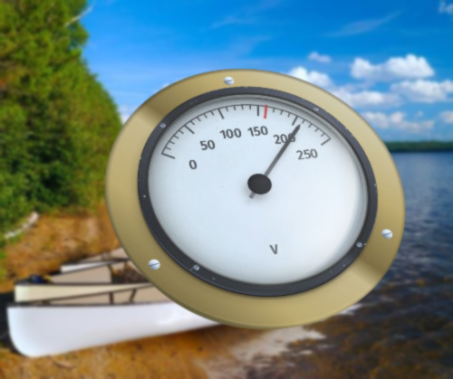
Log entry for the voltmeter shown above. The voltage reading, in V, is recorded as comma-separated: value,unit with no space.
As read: 210,V
